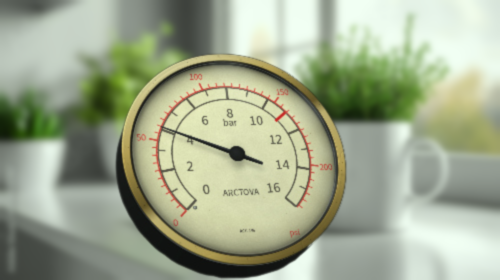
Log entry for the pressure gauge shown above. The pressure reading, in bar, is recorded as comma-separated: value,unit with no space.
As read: 4,bar
